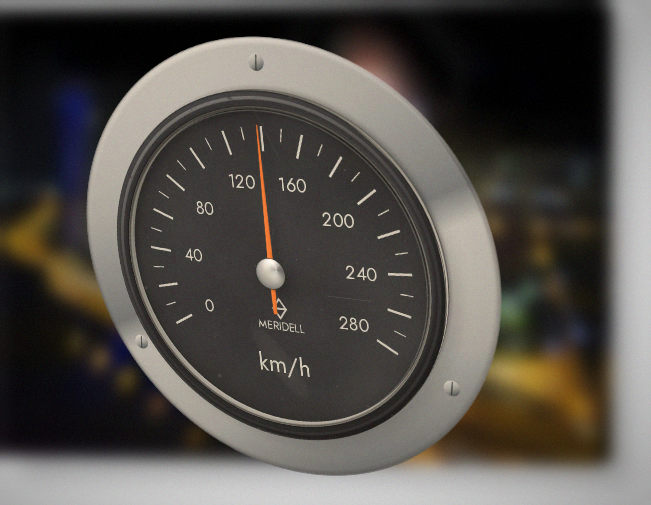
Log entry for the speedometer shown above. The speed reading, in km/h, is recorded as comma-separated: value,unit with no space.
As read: 140,km/h
